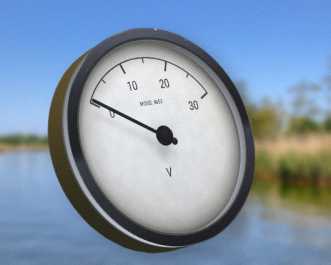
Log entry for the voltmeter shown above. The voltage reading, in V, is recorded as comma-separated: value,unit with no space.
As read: 0,V
